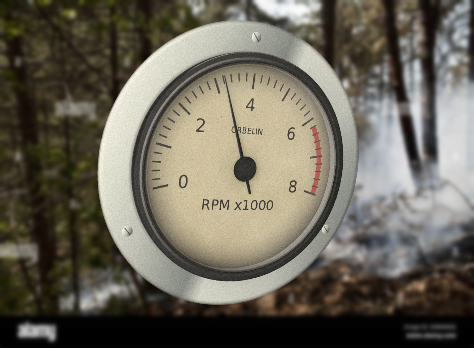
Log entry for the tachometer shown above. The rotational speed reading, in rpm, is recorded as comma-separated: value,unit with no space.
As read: 3200,rpm
